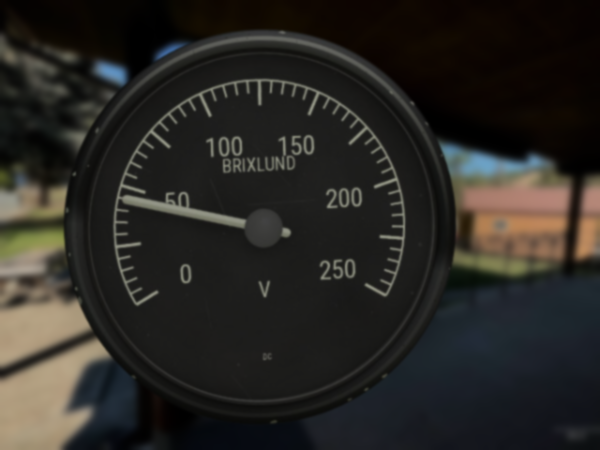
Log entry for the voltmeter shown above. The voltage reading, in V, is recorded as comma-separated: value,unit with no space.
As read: 45,V
